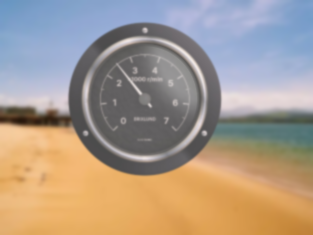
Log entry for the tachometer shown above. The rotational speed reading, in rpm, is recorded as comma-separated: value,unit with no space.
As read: 2500,rpm
